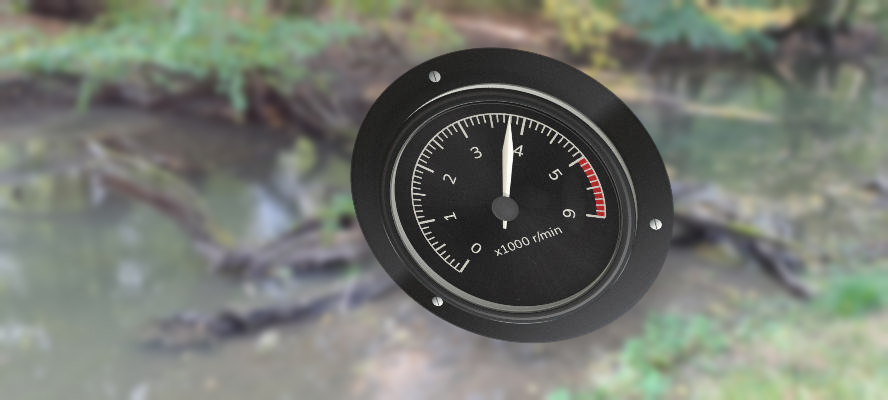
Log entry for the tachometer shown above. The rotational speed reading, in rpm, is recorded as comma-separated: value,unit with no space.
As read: 3800,rpm
